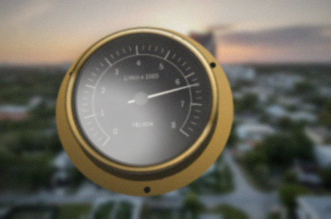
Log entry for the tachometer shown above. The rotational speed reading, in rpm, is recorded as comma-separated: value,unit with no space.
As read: 6400,rpm
